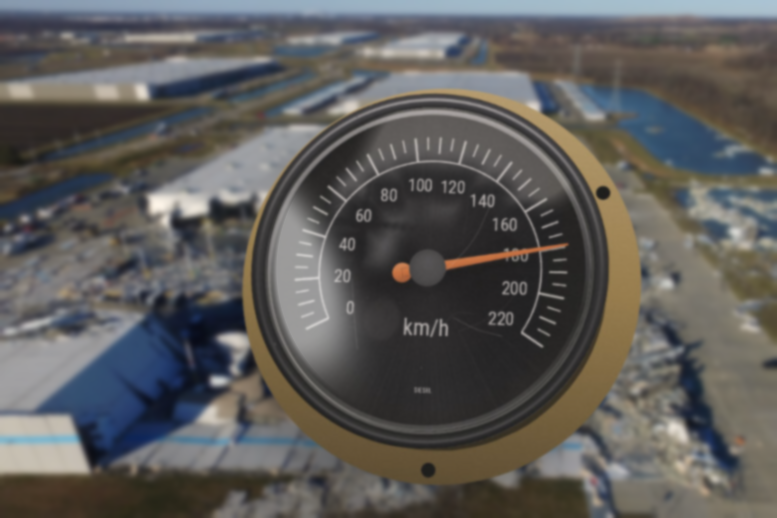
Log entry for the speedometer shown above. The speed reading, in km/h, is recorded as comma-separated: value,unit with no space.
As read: 180,km/h
